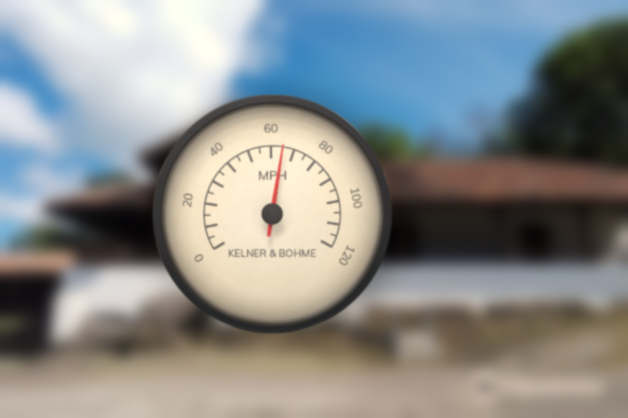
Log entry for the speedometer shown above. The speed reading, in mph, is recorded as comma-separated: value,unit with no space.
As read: 65,mph
